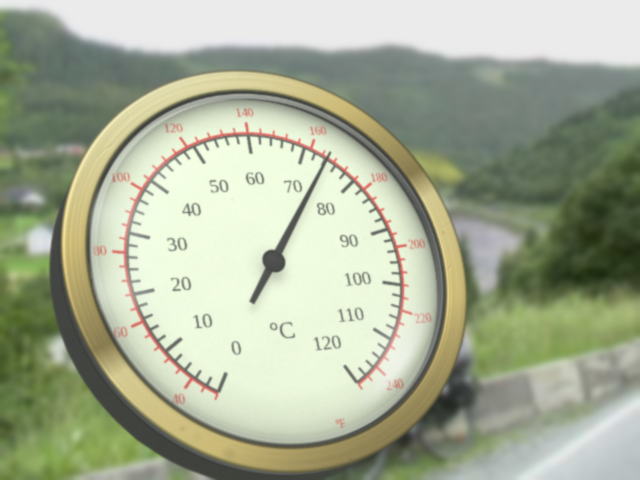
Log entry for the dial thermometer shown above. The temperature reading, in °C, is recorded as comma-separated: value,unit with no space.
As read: 74,°C
